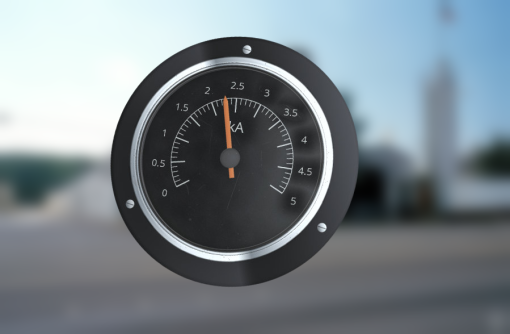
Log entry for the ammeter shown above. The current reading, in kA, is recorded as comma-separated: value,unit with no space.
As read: 2.3,kA
